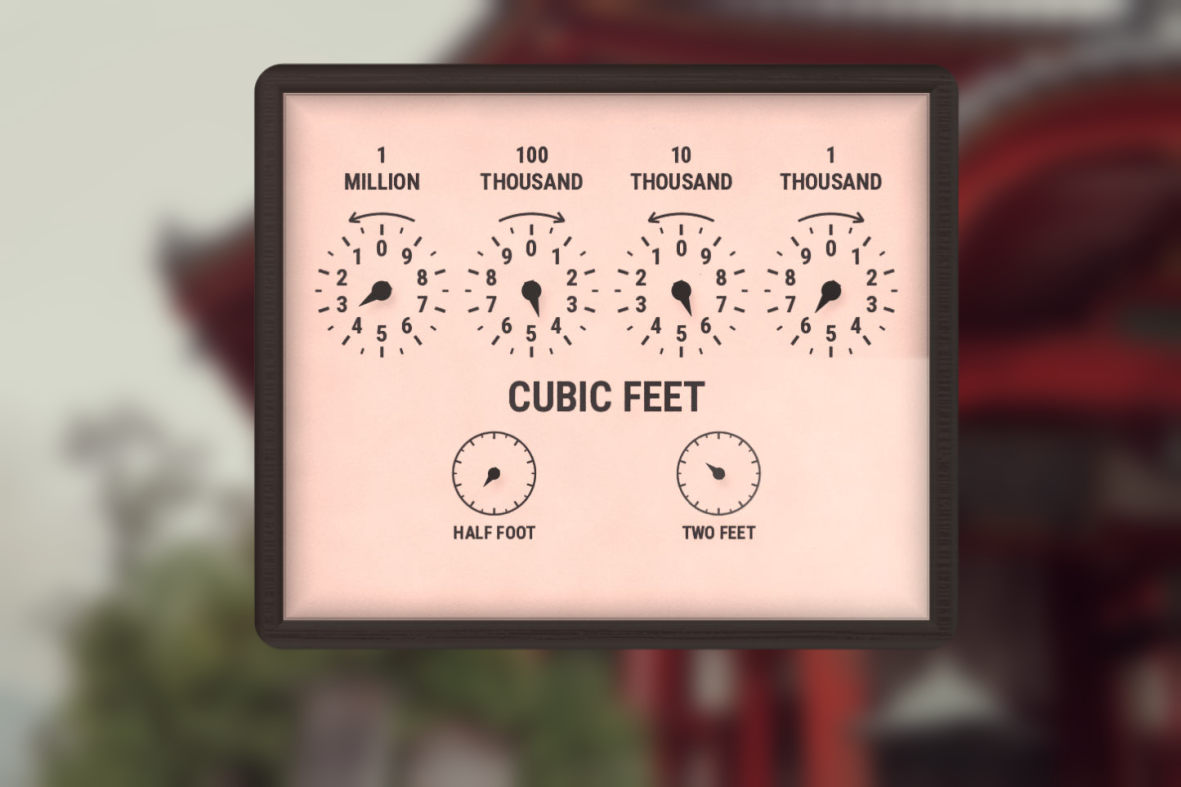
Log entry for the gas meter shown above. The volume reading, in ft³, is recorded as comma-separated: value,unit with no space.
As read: 345600,ft³
